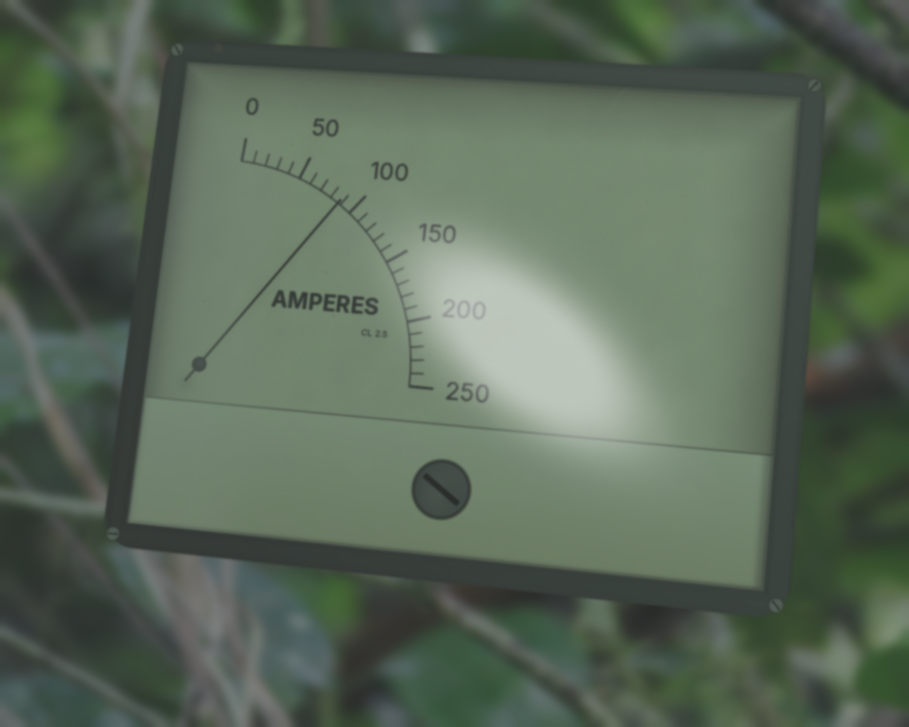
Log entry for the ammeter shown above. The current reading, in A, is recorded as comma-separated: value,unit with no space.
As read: 90,A
